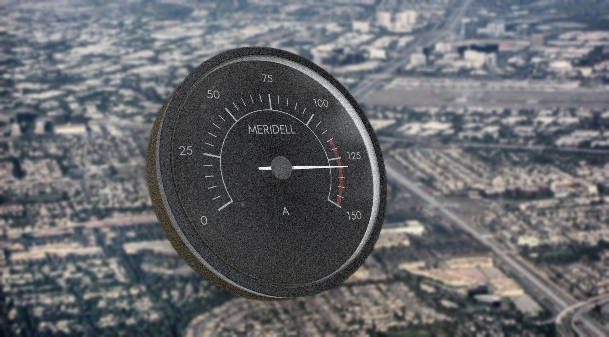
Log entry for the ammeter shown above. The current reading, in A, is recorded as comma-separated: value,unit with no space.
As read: 130,A
